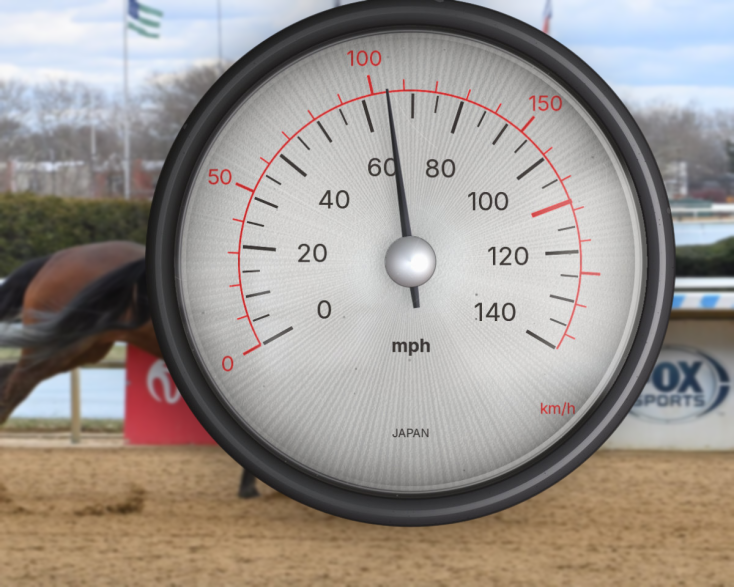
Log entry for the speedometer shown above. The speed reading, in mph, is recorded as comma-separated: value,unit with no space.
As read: 65,mph
